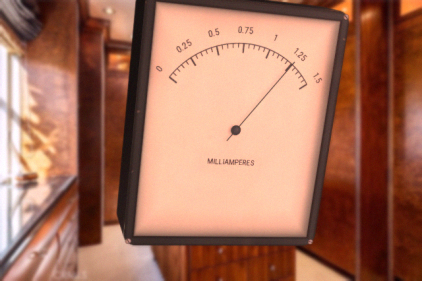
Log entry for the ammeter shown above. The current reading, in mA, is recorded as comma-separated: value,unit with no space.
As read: 1.25,mA
